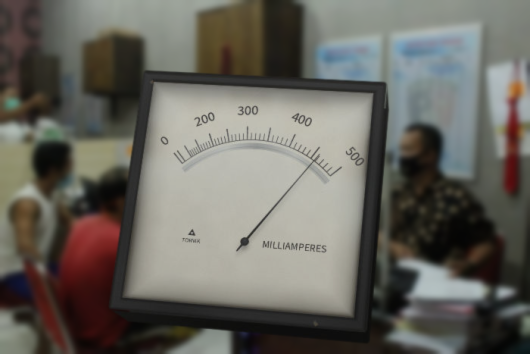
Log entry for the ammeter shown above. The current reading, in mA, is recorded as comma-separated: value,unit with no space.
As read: 460,mA
